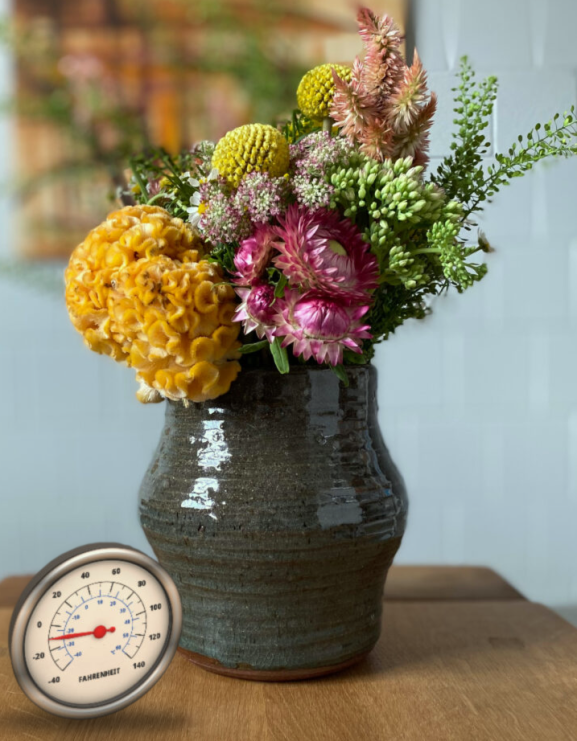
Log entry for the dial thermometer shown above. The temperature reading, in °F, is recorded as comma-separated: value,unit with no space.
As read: -10,°F
